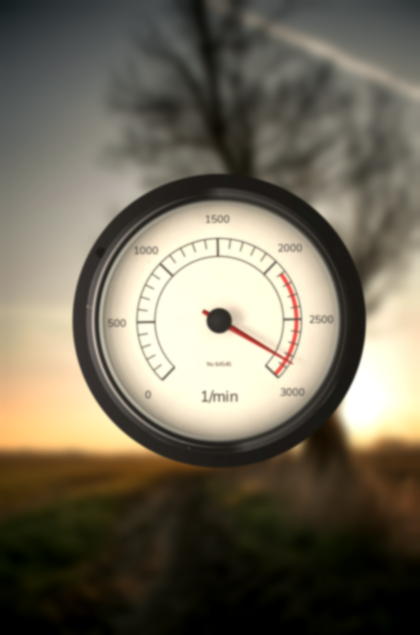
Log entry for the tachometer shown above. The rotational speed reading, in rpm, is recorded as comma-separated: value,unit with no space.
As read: 2850,rpm
